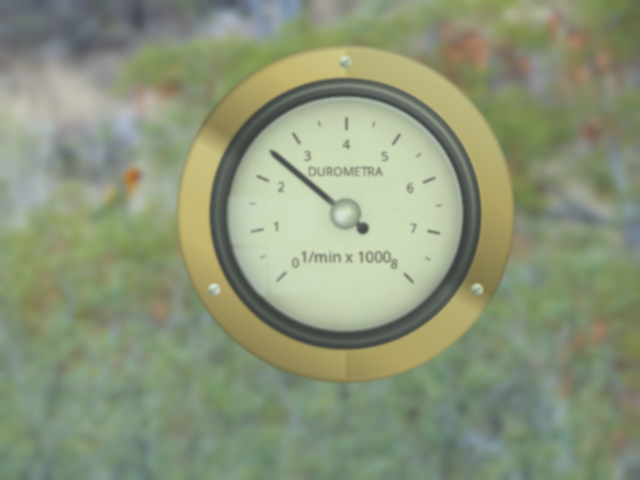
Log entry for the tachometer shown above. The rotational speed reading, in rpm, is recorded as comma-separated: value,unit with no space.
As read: 2500,rpm
